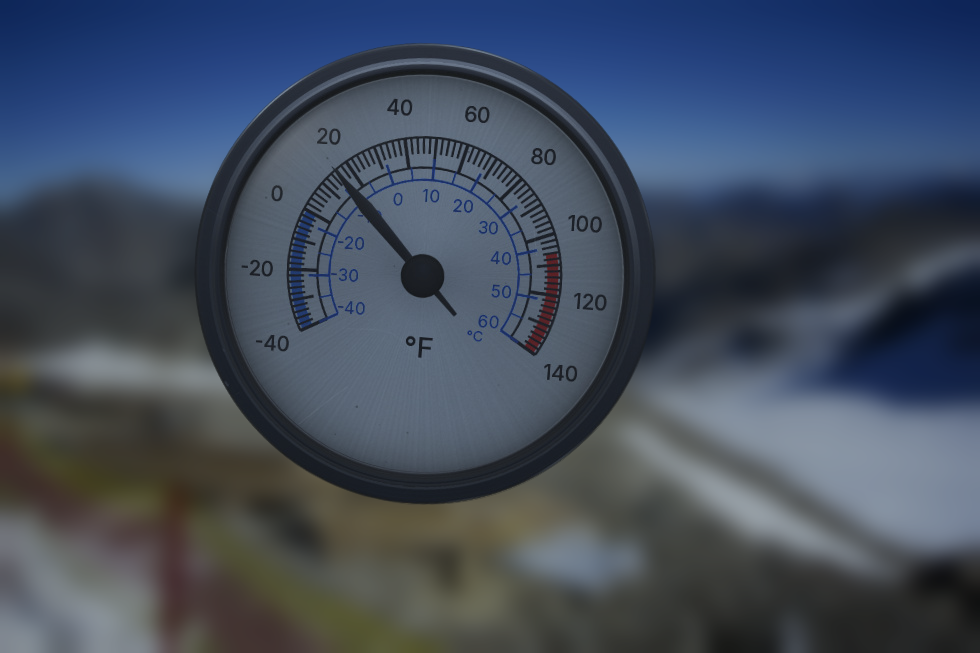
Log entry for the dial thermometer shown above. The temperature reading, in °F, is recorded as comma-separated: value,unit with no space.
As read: 16,°F
